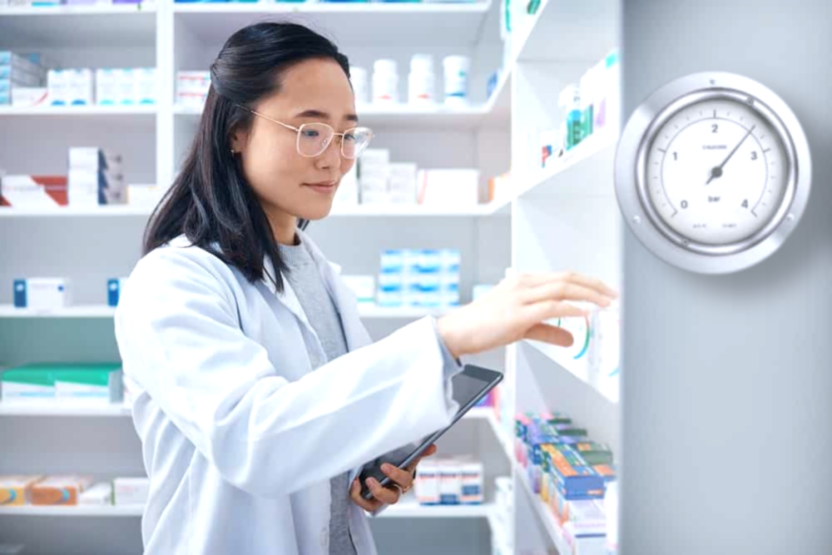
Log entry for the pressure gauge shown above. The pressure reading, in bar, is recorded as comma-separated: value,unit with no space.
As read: 2.6,bar
